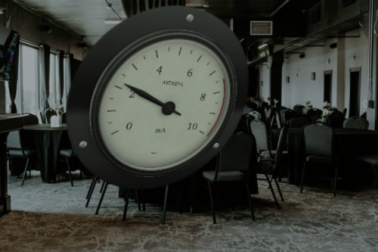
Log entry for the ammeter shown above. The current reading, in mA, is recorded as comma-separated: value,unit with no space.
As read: 2.25,mA
